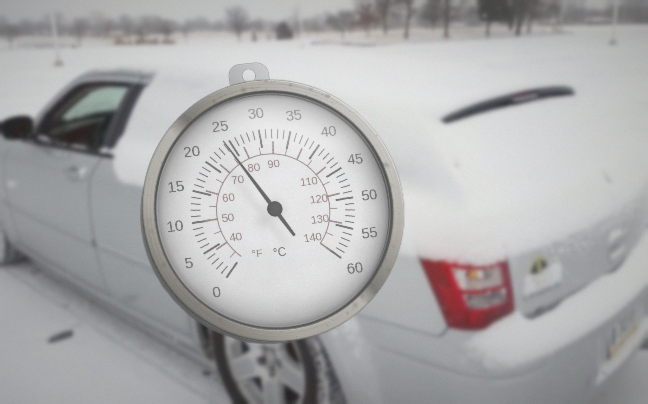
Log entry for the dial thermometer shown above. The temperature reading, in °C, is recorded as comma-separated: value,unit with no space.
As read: 24,°C
